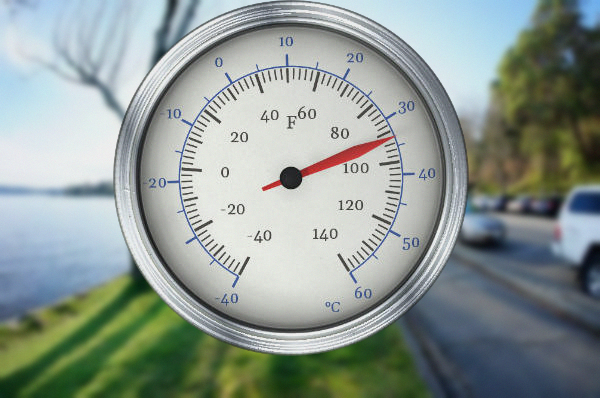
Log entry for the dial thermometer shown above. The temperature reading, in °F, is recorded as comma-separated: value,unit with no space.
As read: 92,°F
